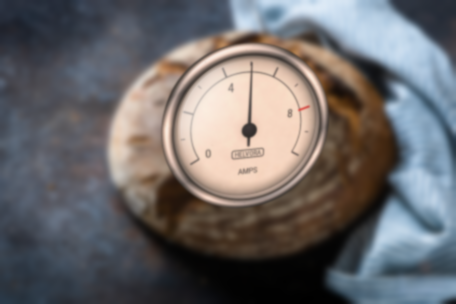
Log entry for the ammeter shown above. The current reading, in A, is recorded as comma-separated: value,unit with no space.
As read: 5,A
